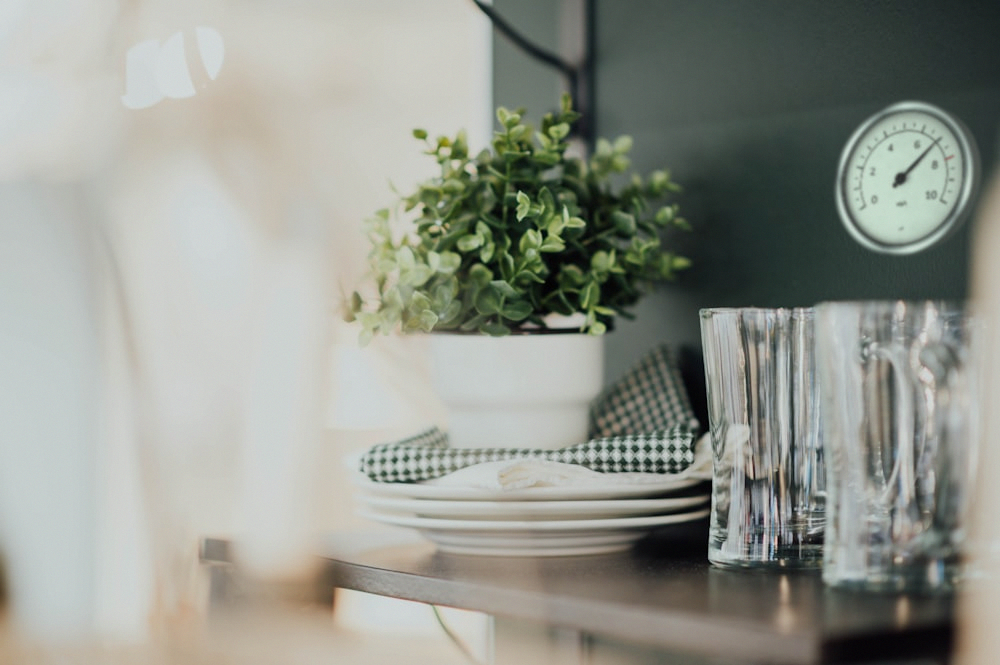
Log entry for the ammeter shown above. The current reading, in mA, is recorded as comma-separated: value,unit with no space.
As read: 7,mA
